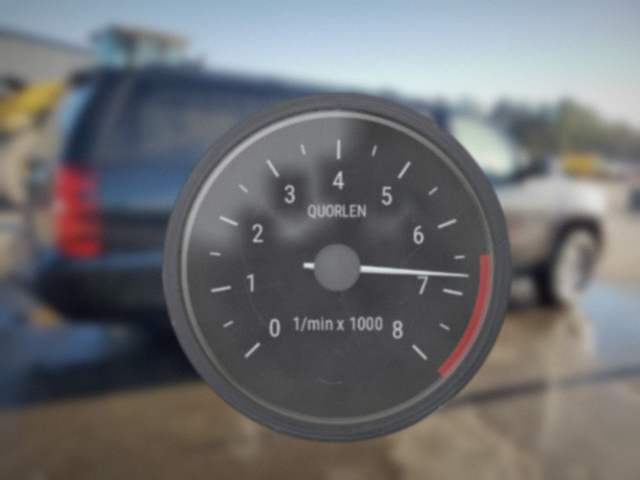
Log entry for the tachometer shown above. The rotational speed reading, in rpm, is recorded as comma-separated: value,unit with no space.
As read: 6750,rpm
